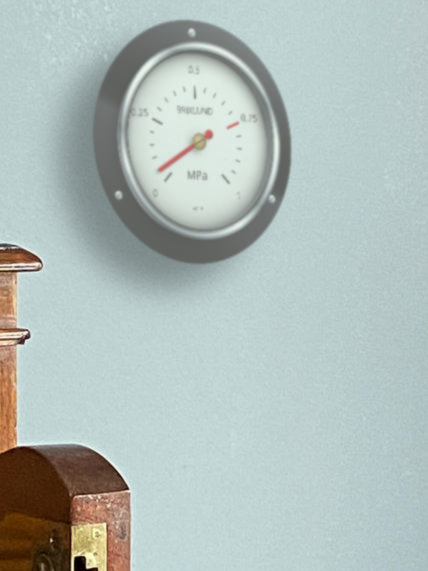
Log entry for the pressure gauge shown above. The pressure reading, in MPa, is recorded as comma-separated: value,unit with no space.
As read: 0.05,MPa
